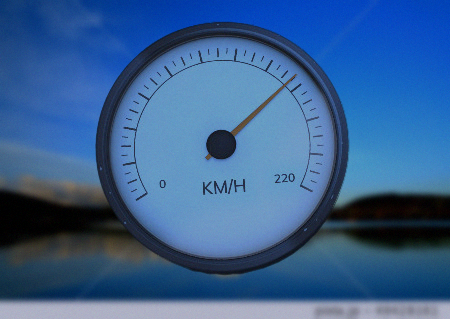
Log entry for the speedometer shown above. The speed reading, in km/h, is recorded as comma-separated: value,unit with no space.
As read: 155,km/h
